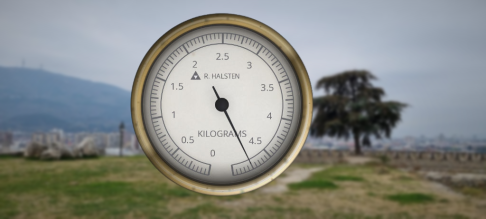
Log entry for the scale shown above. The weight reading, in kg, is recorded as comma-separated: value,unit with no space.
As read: 4.75,kg
